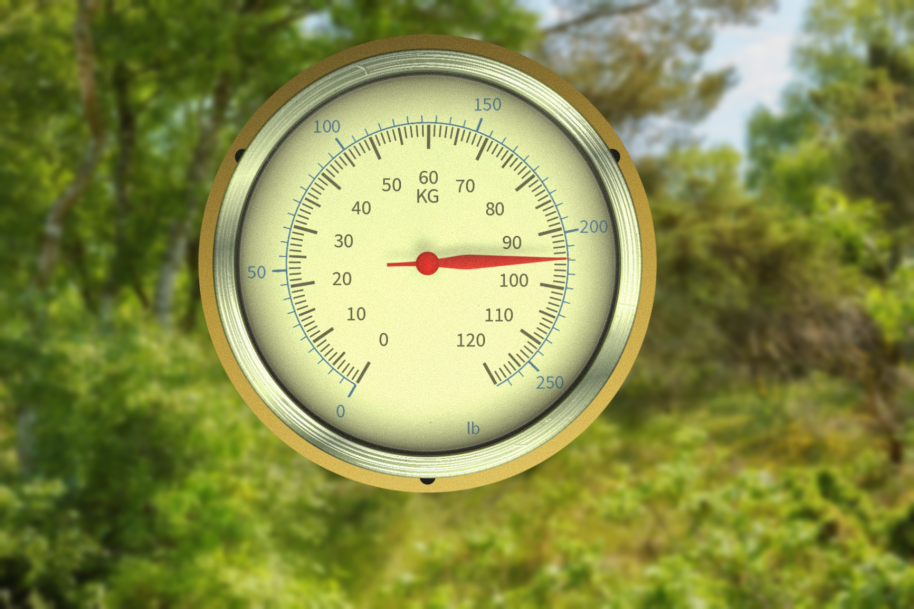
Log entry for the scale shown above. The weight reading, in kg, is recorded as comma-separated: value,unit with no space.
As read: 95,kg
